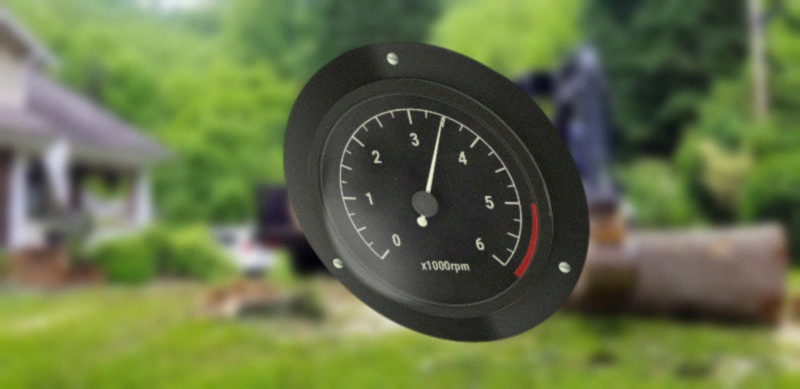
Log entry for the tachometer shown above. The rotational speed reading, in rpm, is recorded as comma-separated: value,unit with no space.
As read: 3500,rpm
